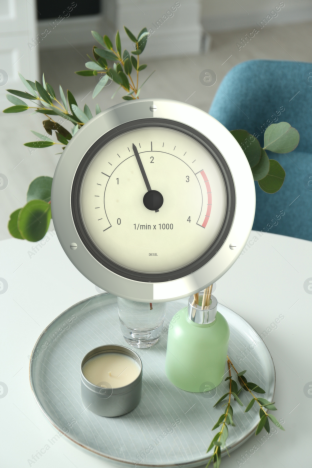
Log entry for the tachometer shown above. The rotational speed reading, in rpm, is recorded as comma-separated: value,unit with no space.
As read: 1700,rpm
